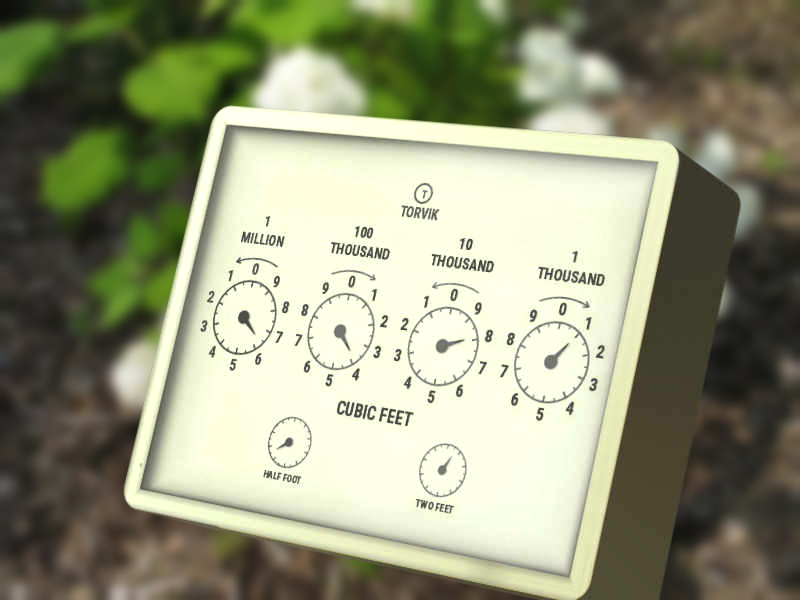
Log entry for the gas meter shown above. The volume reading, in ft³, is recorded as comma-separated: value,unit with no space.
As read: 638100,ft³
